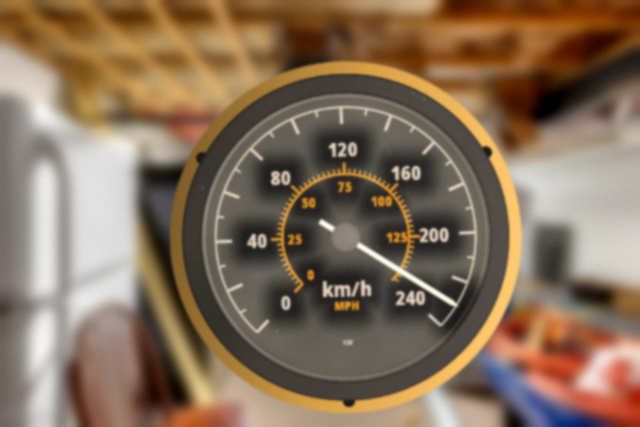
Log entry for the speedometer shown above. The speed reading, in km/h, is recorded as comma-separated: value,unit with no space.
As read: 230,km/h
